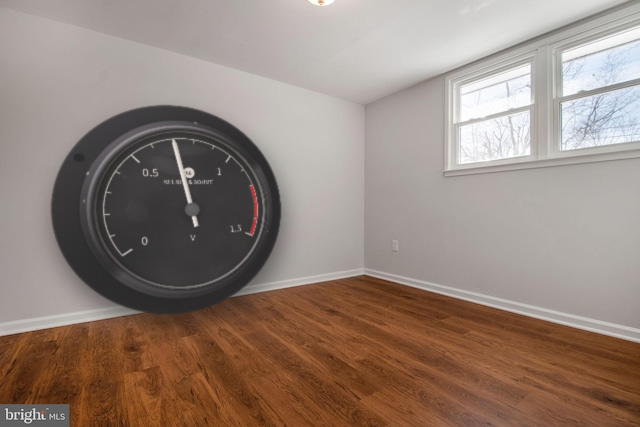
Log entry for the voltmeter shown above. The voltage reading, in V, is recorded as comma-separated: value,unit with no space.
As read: 0.7,V
